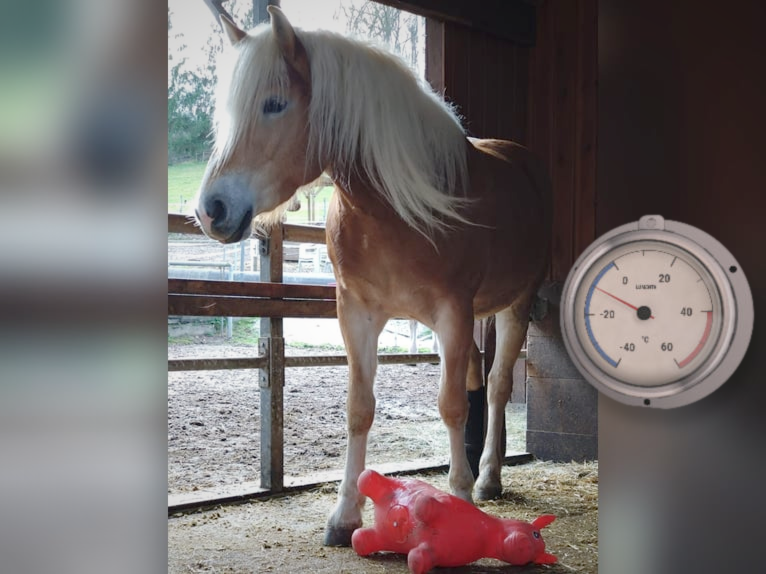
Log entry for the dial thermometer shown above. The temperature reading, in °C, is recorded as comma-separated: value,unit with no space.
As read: -10,°C
